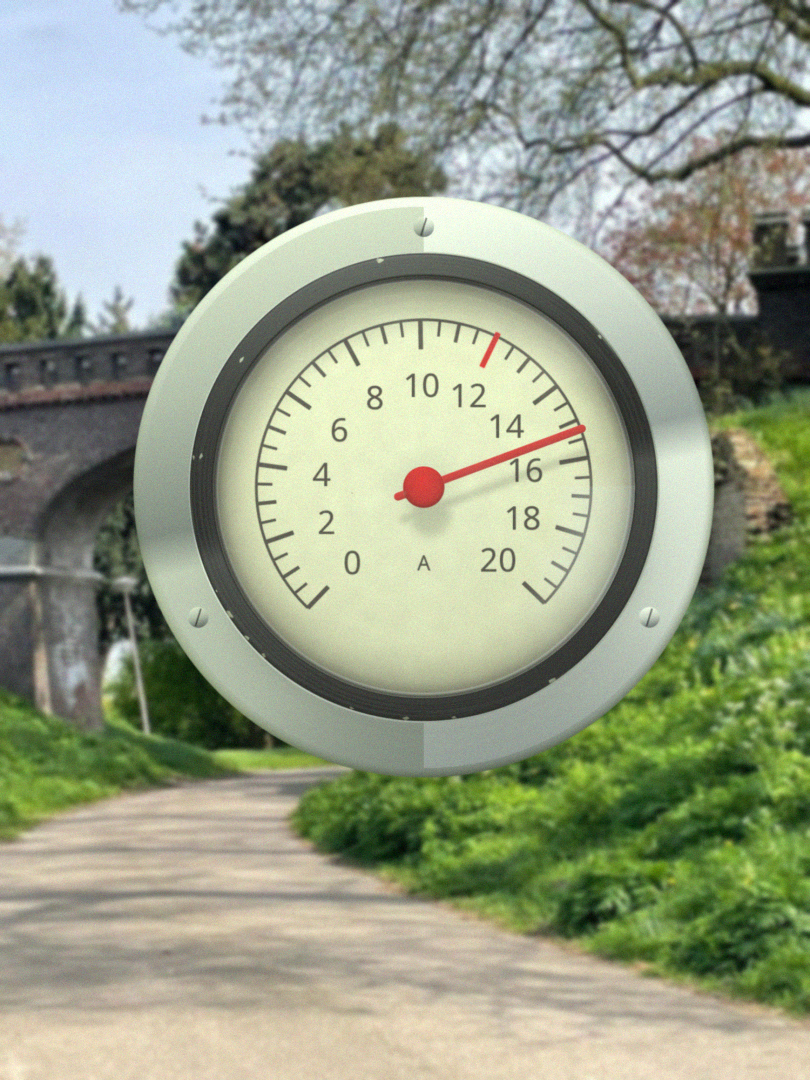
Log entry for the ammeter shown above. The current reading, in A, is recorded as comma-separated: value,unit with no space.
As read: 15.25,A
